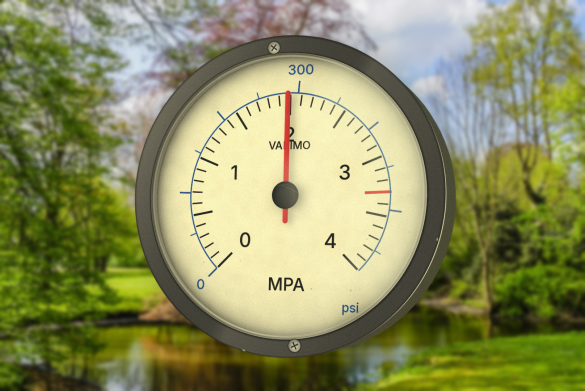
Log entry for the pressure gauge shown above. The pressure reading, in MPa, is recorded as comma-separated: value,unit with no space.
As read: 2,MPa
